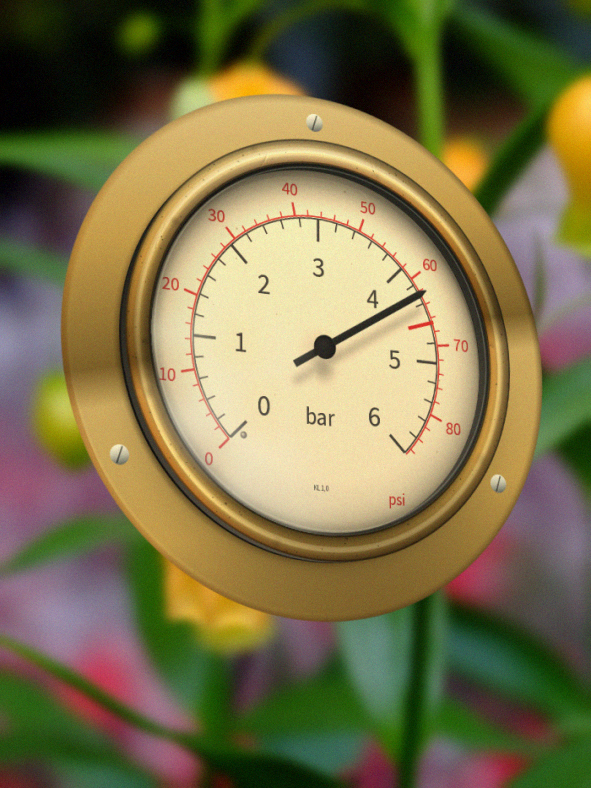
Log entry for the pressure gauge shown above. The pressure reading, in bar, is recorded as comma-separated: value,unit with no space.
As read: 4.3,bar
